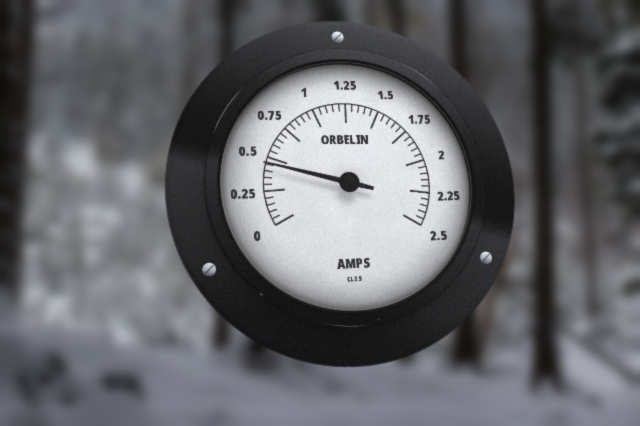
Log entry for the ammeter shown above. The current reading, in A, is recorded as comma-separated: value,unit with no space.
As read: 0.45,A
